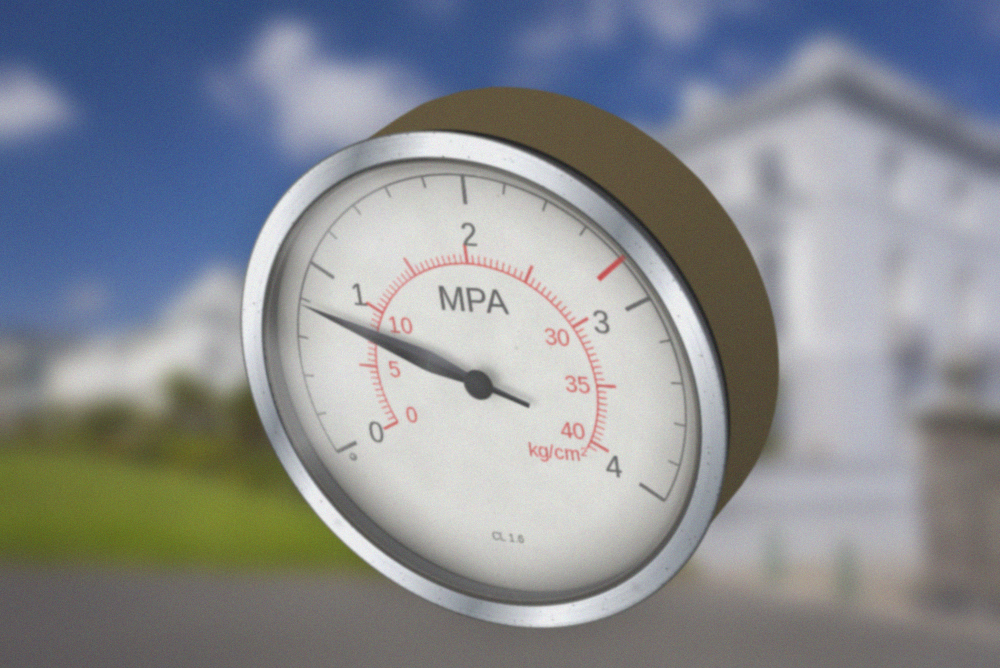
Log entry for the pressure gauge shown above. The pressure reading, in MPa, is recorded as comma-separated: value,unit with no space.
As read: 0.8,MPa
